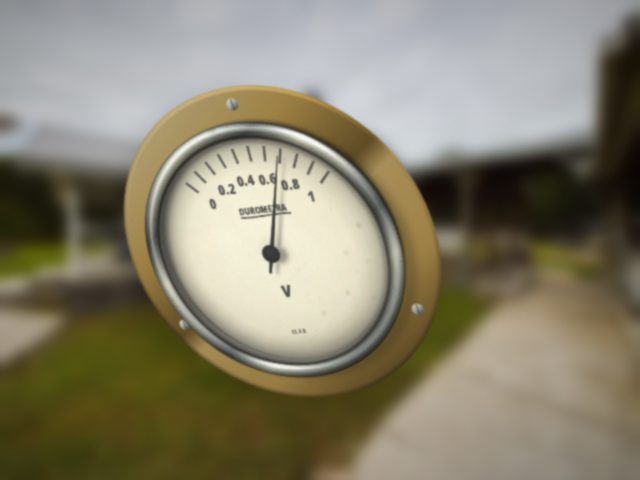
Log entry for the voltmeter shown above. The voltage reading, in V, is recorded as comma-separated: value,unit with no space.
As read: 0.7,V
